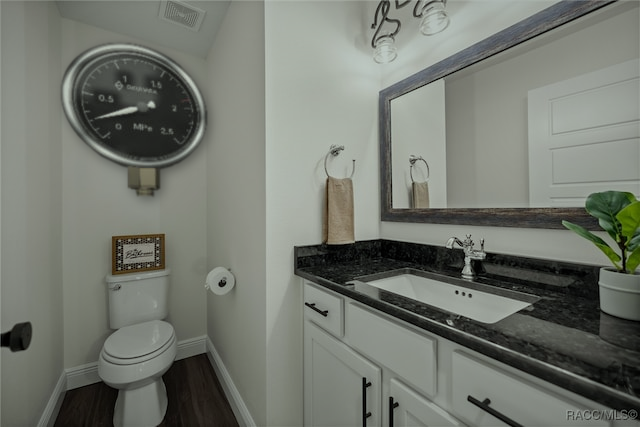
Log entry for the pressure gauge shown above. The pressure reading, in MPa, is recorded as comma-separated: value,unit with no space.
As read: 0.2,MPa
